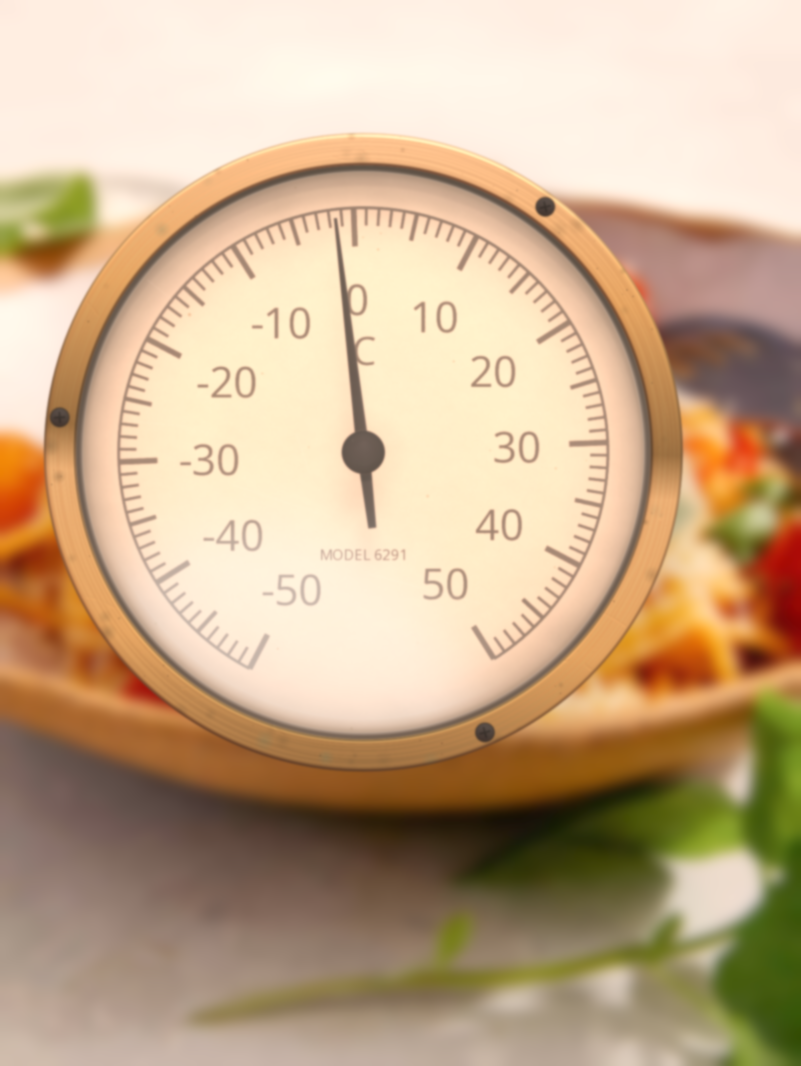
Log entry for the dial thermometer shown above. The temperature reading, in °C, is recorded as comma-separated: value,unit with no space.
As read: -1.5,°C
